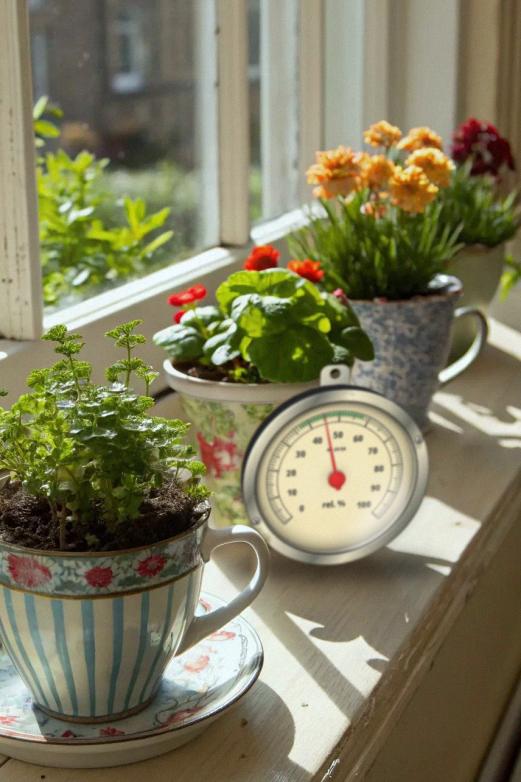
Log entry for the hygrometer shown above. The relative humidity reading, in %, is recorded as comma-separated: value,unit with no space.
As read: 45,%
